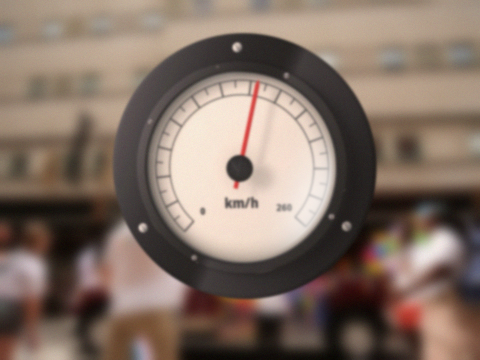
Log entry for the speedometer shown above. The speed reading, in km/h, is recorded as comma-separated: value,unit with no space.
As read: 145,km/h
